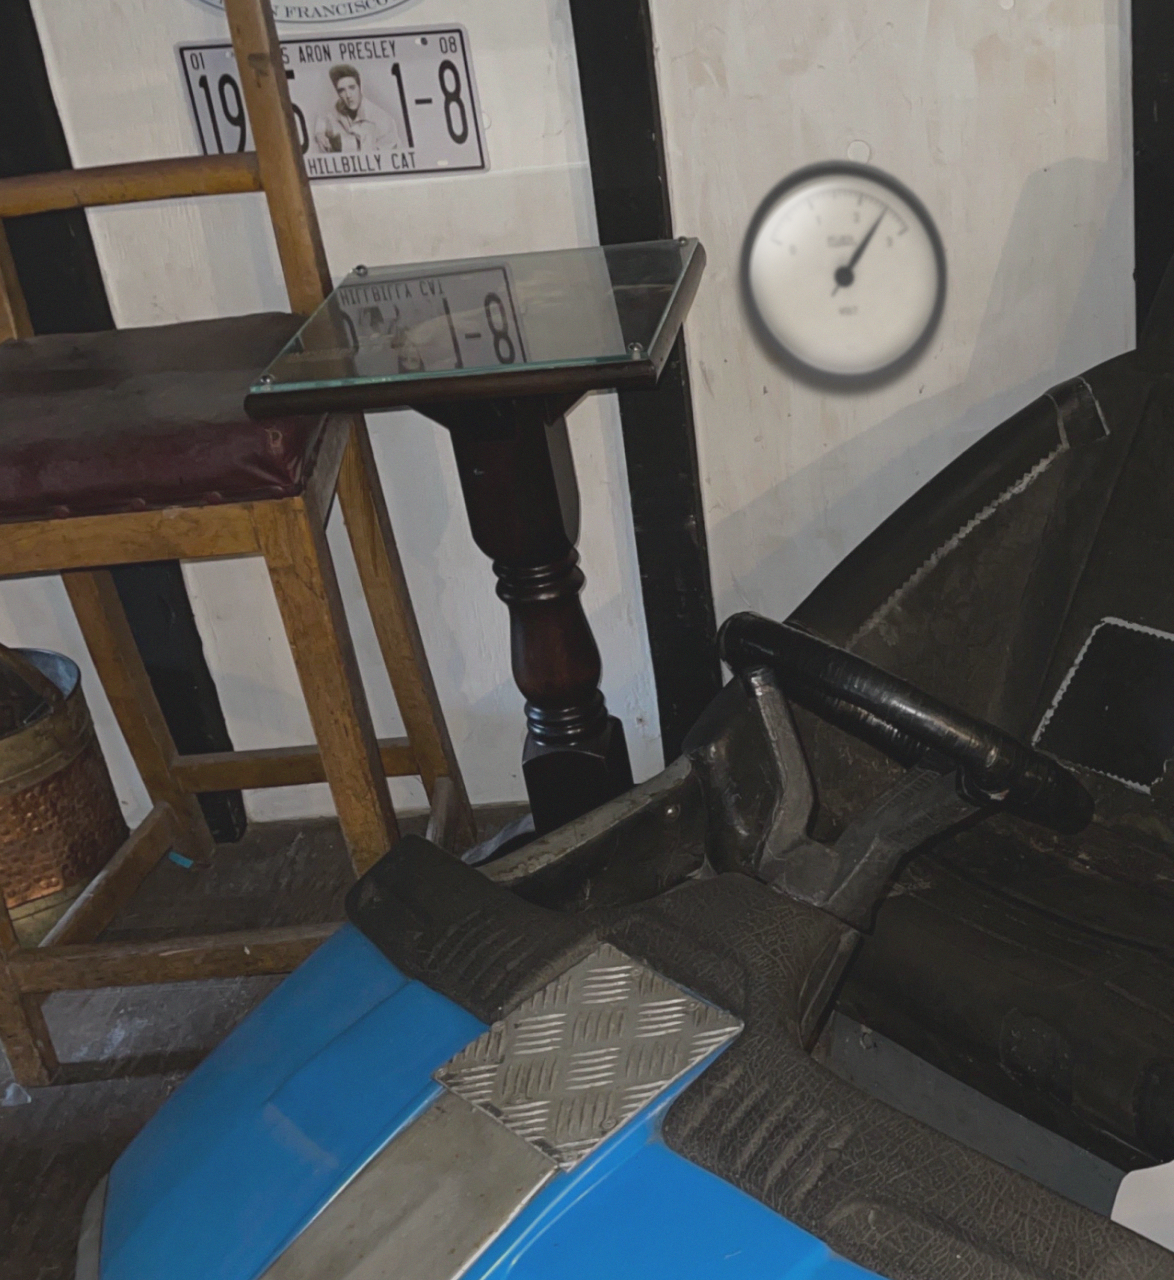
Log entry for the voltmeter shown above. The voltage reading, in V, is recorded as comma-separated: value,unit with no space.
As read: 2.5,V
